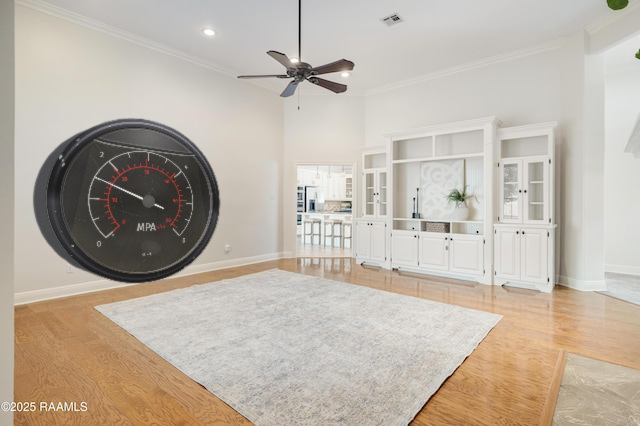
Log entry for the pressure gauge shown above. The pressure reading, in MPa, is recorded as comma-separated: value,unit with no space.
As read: 1.5,MPa
